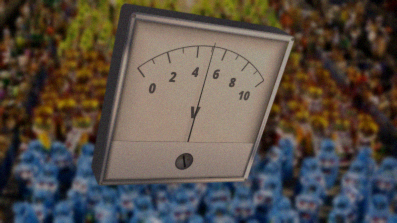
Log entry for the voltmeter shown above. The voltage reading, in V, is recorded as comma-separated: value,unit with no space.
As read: 5,V
